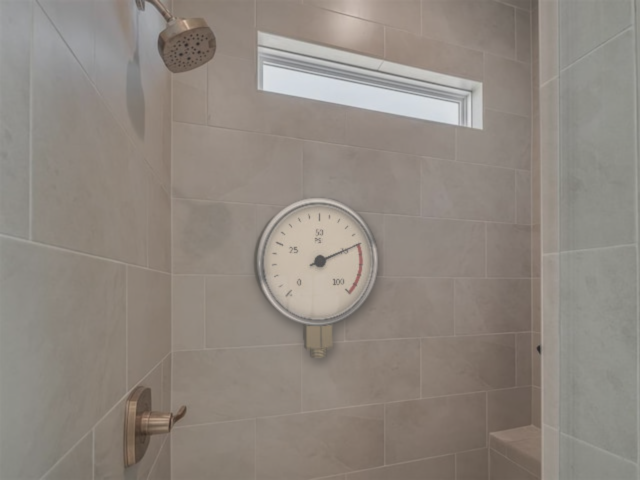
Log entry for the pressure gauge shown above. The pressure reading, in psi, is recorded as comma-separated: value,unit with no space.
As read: 75,psi
